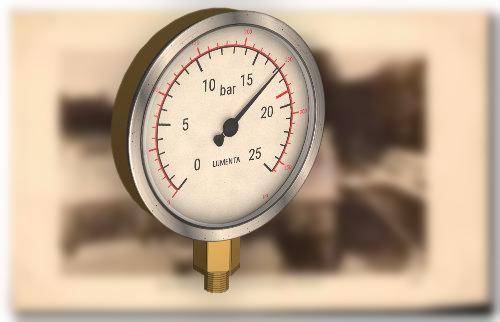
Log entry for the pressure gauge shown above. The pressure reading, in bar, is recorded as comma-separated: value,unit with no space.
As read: 17,bar
